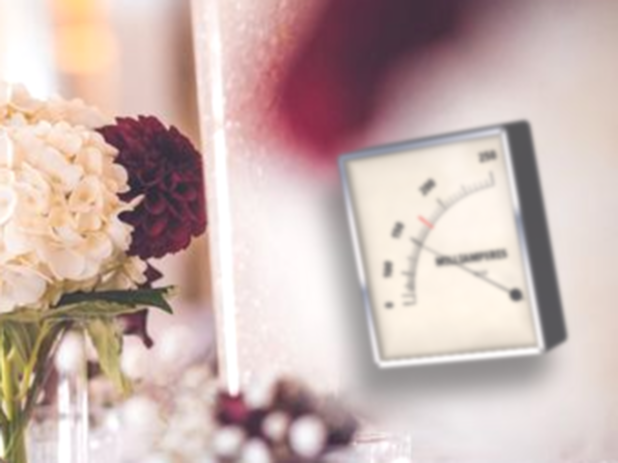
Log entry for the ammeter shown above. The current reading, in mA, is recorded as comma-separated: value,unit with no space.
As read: 150,mA
